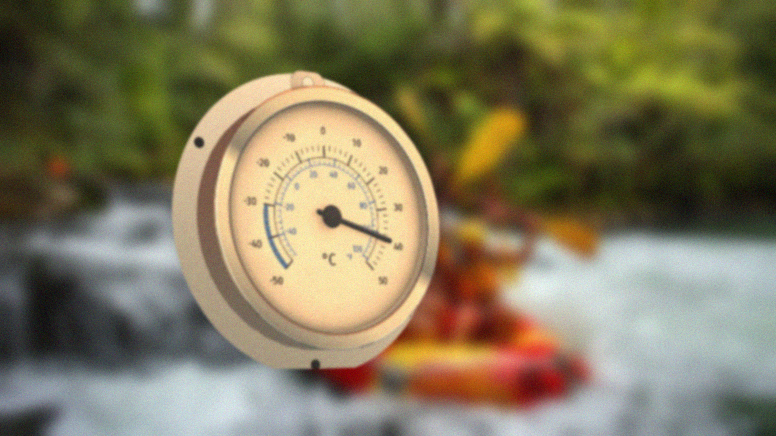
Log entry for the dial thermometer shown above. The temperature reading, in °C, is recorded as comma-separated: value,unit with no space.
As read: 40,°C
